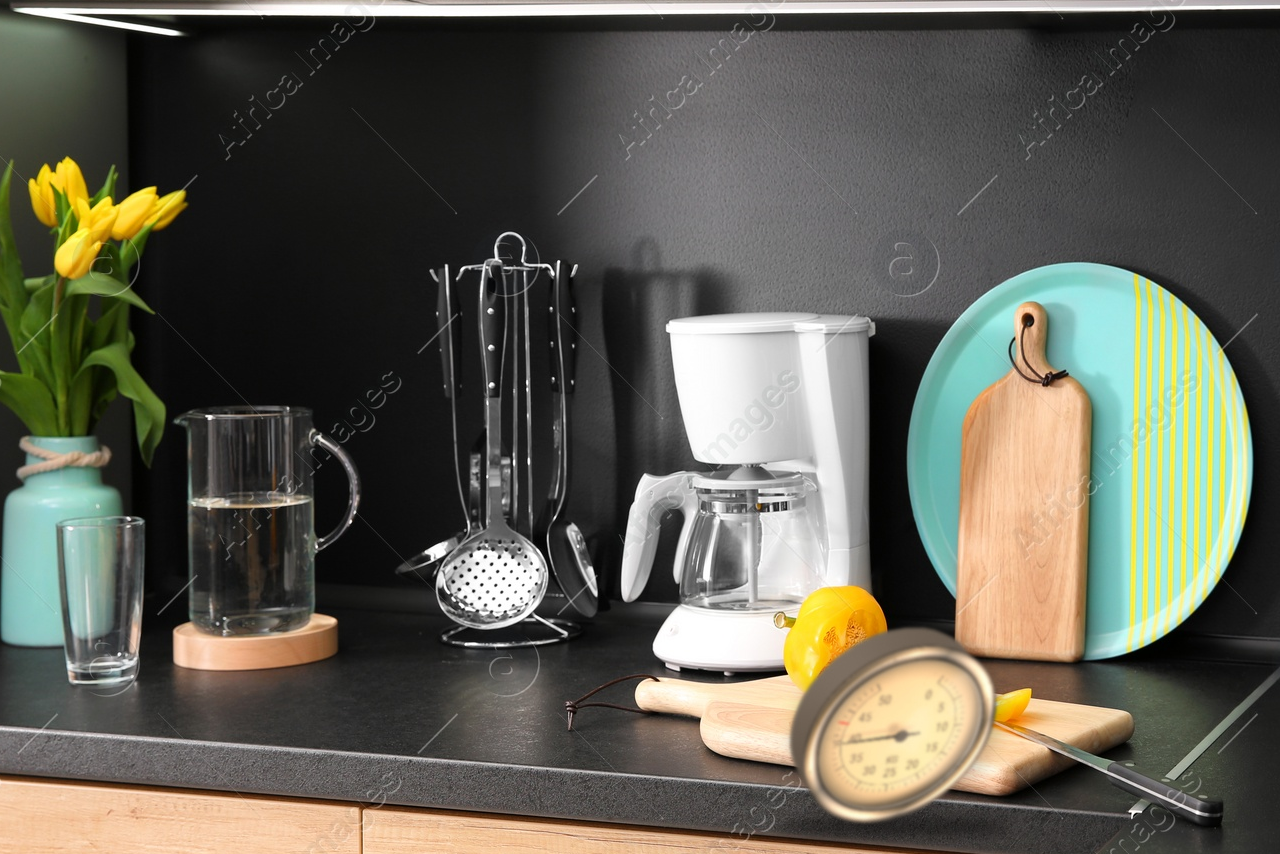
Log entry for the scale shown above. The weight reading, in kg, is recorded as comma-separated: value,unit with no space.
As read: 40,kg
